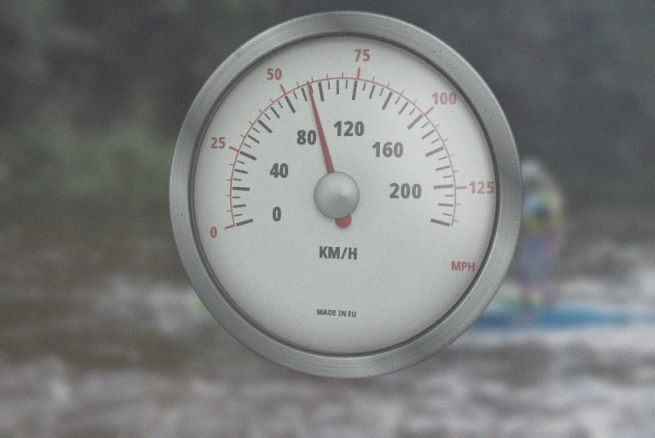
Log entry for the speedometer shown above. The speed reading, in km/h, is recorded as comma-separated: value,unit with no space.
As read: 95,km/h
